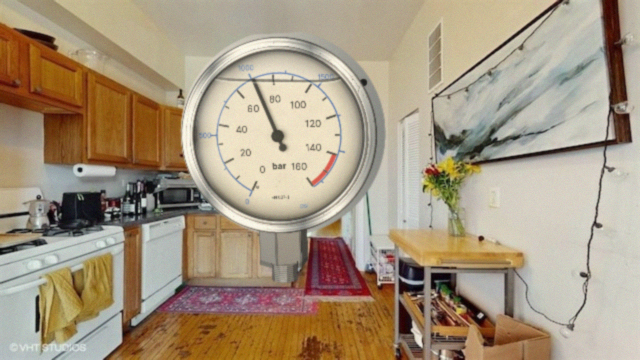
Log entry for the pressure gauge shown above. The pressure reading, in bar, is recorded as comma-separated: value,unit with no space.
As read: 70,bar
